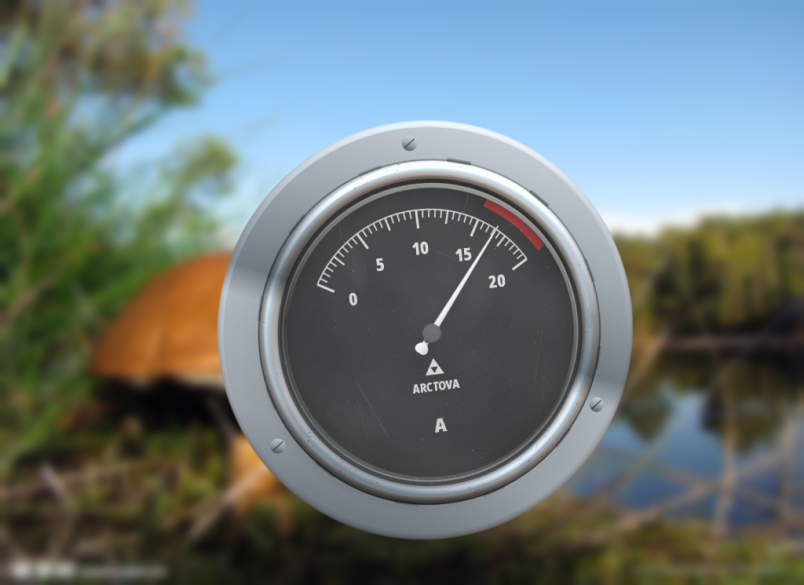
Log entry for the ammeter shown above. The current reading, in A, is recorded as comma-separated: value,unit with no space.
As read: 16.5,A
